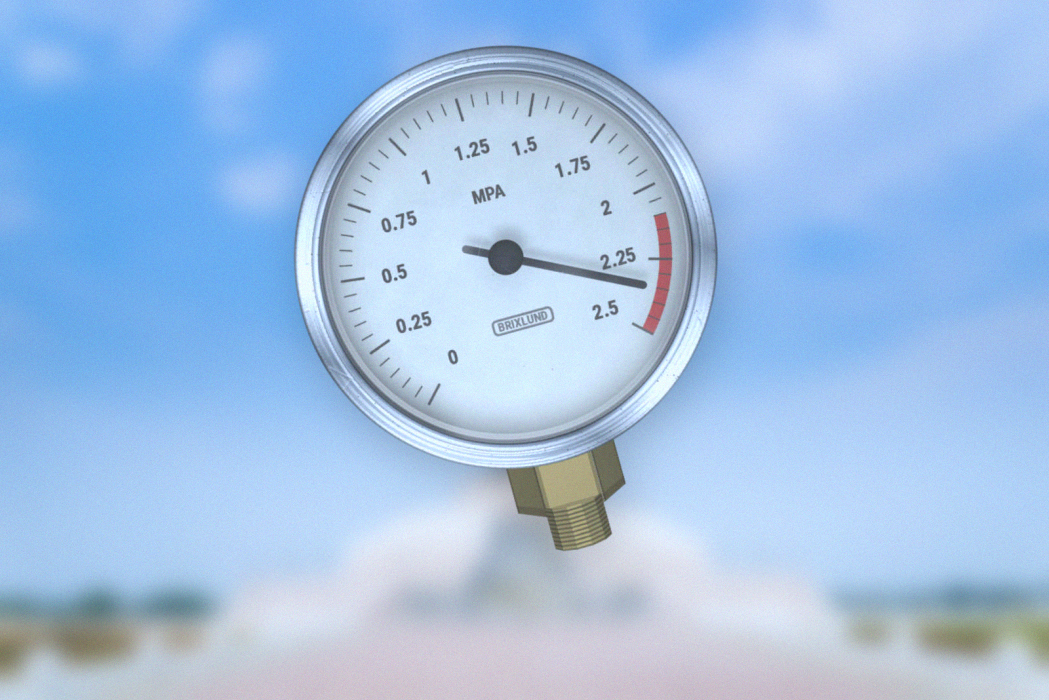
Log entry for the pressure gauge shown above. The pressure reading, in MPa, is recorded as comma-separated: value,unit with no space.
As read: 2.35,MPa
